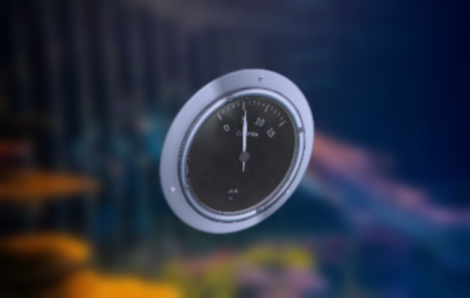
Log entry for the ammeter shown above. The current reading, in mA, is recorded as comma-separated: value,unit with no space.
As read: 5,mA
